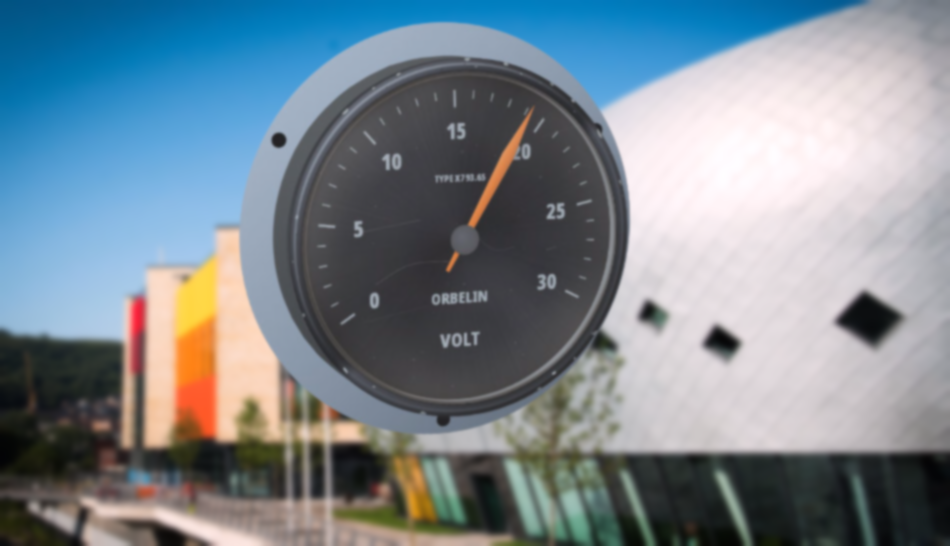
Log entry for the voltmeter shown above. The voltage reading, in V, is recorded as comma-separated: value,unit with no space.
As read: 19,V
